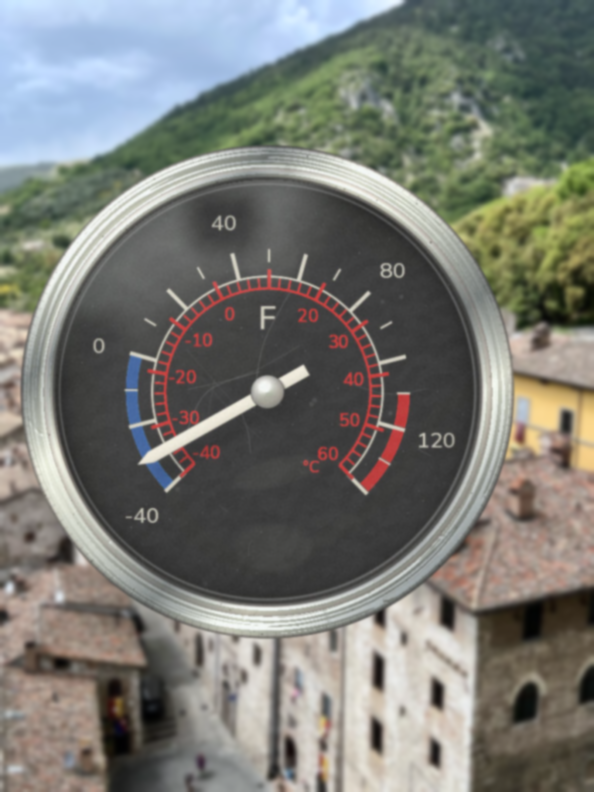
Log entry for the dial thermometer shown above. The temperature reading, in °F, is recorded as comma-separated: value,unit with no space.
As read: -30,°F
